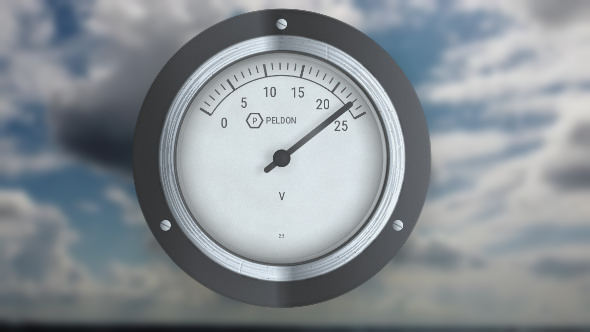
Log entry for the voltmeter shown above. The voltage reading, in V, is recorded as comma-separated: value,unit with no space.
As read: 23,V
